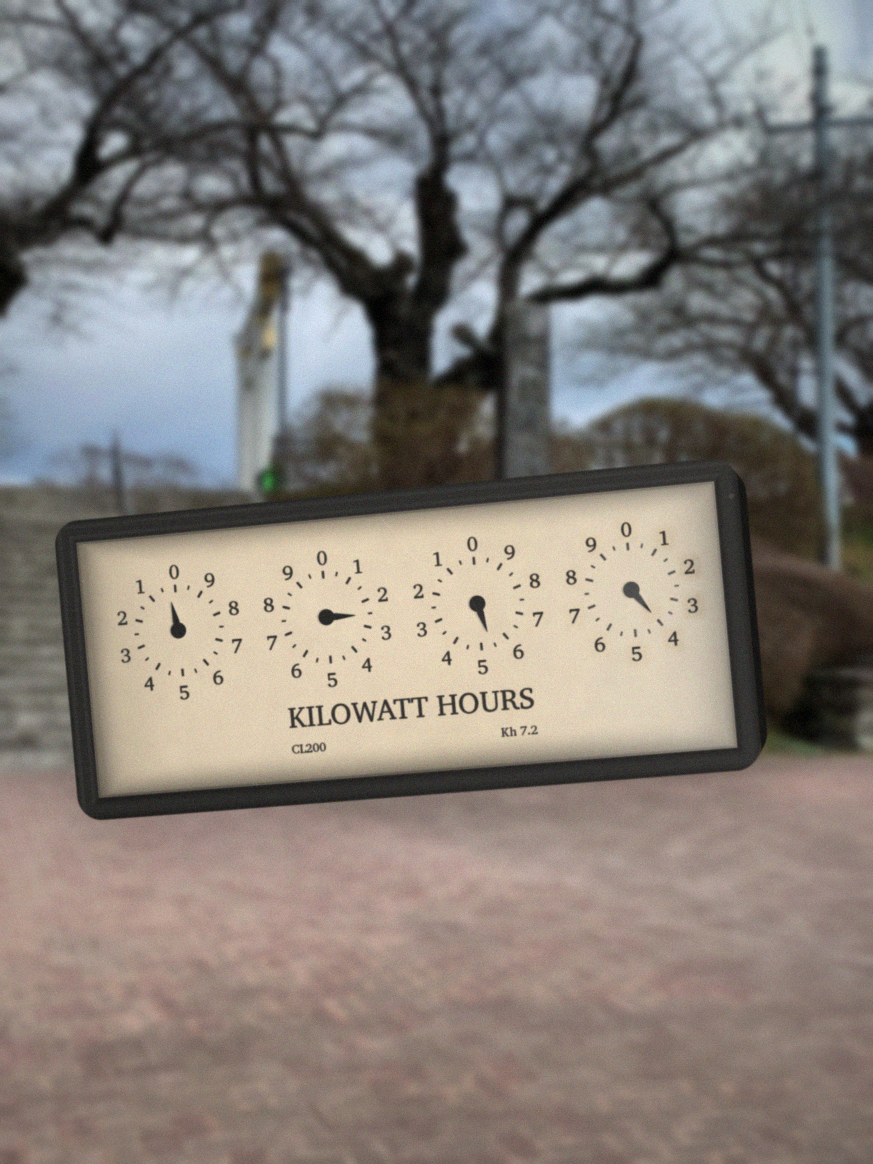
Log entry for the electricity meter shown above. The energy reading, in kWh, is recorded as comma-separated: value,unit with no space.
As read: 254,kWh
